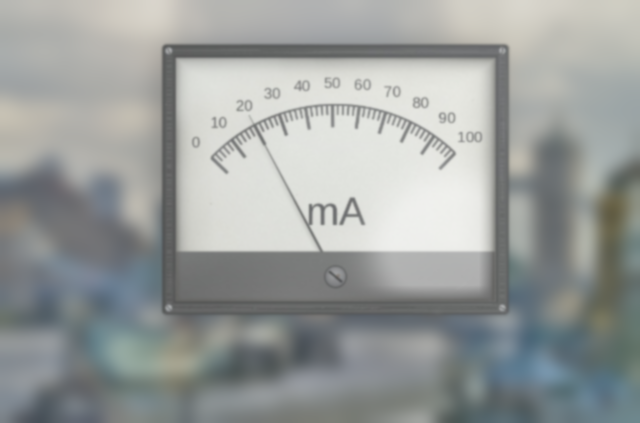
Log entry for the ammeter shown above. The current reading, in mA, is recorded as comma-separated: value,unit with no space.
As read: 20,mA
